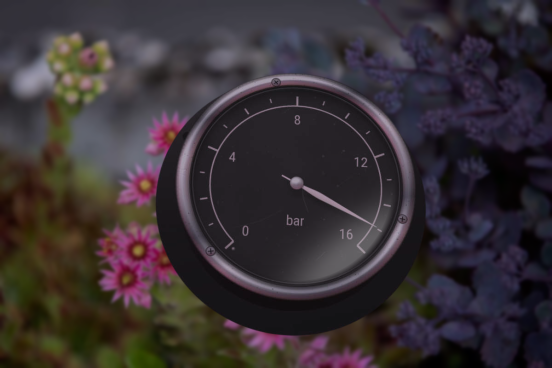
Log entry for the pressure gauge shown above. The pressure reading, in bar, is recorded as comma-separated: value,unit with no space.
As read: 15,bar
